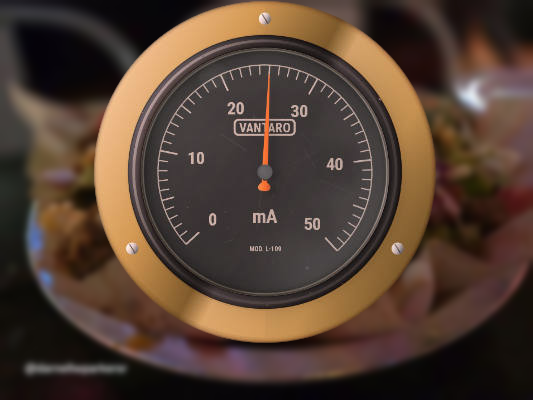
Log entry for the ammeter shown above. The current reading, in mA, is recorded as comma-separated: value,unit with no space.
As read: 25,mA
